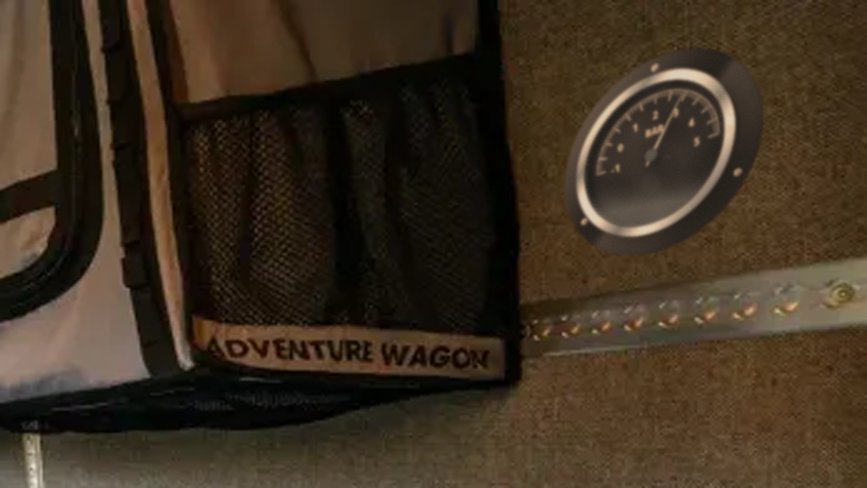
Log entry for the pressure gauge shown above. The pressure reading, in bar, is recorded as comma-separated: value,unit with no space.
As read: 3,bar
